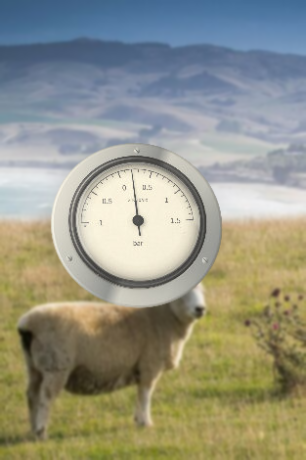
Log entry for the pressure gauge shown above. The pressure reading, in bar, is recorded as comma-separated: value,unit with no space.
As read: 0.2,bar
